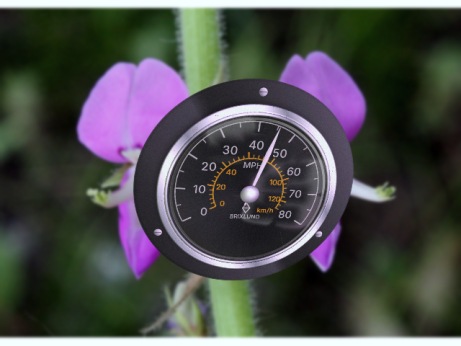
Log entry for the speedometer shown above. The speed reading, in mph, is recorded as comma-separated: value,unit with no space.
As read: 45,mph
